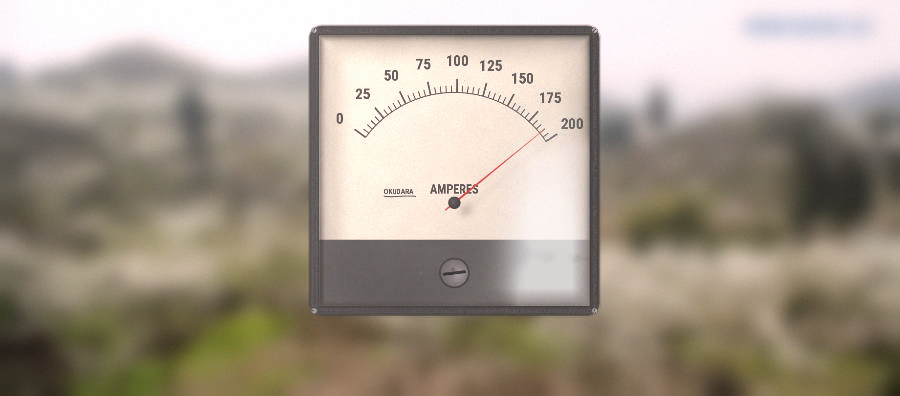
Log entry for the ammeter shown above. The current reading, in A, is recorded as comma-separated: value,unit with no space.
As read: 190,A
